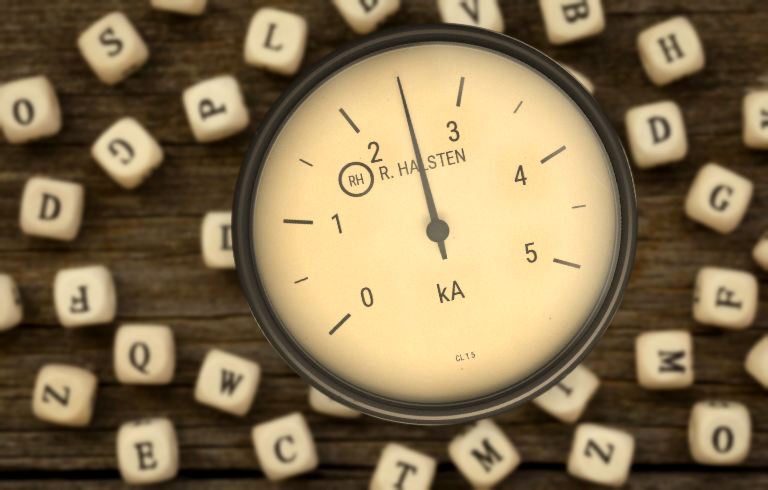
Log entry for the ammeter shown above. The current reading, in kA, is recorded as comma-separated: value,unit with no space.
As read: 2.5,kA
